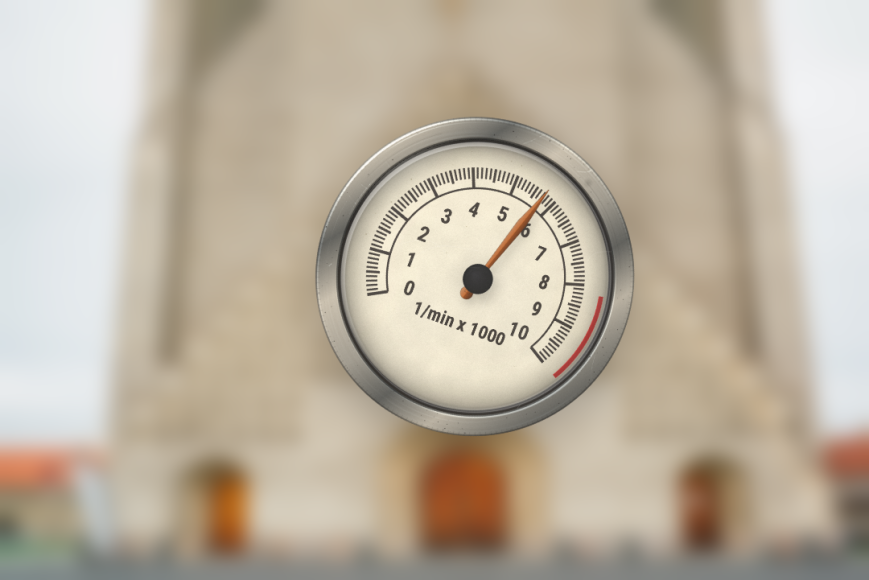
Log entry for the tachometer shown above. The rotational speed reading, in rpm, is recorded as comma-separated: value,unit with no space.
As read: 5700,rpm
